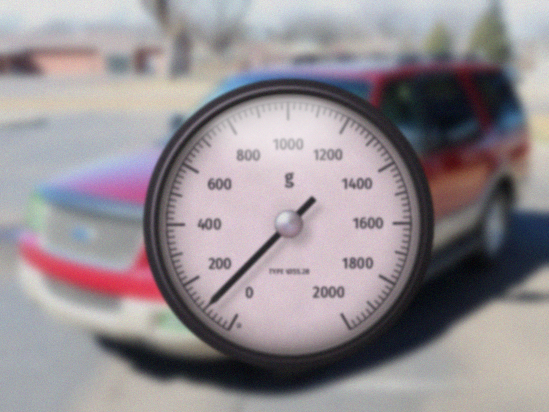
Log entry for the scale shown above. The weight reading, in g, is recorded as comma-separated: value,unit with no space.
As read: 100,g
